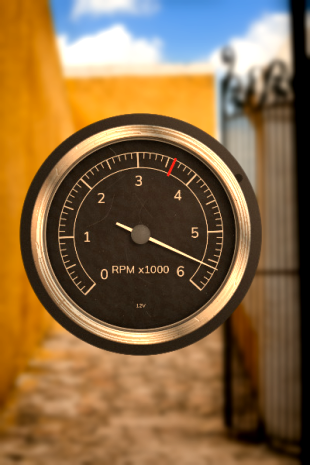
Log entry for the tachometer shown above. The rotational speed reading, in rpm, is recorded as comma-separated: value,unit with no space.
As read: 5600,rpm
